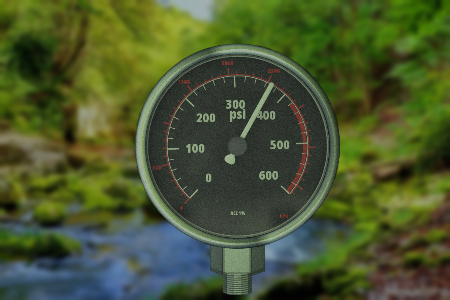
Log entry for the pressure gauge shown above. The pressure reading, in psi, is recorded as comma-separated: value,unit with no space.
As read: 370,psi
